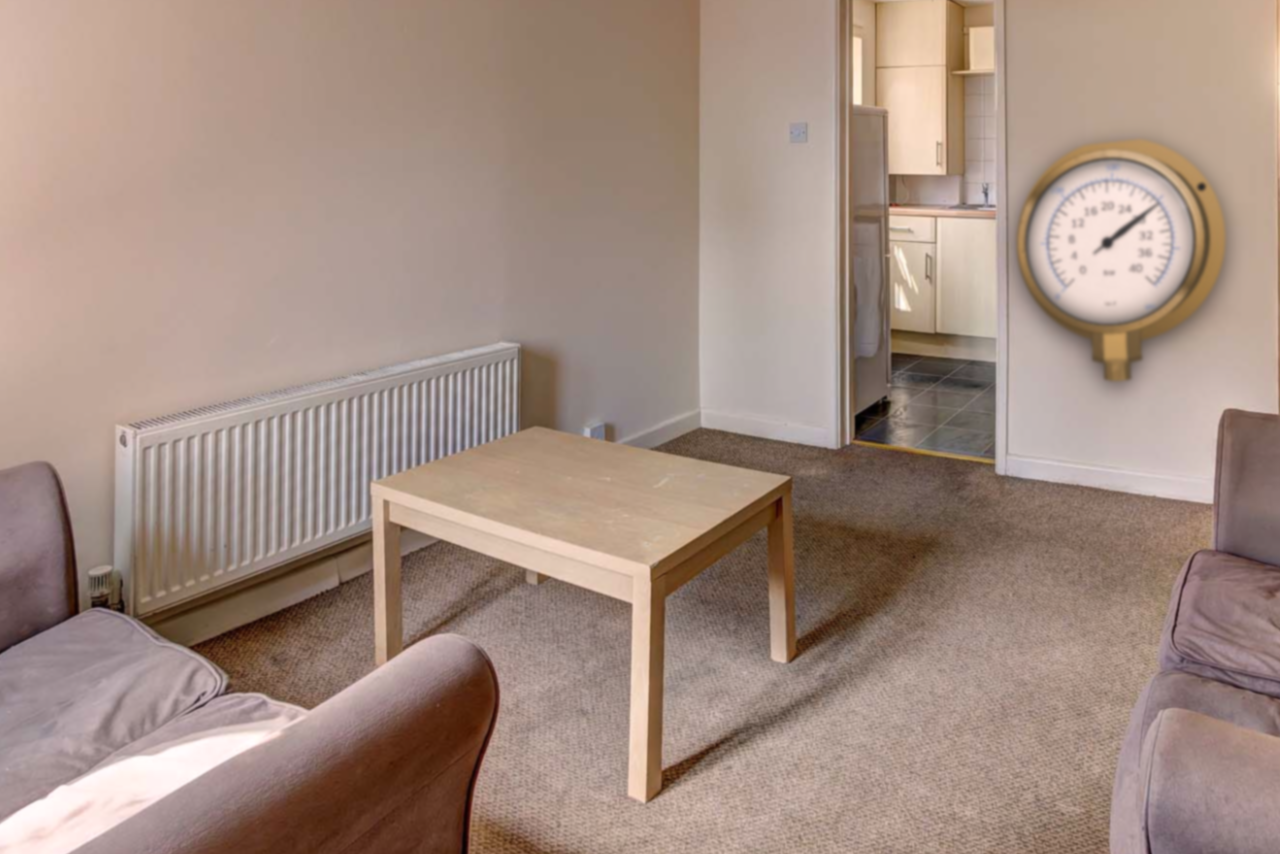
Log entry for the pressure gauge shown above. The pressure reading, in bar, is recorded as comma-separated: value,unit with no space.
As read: 28,bar
